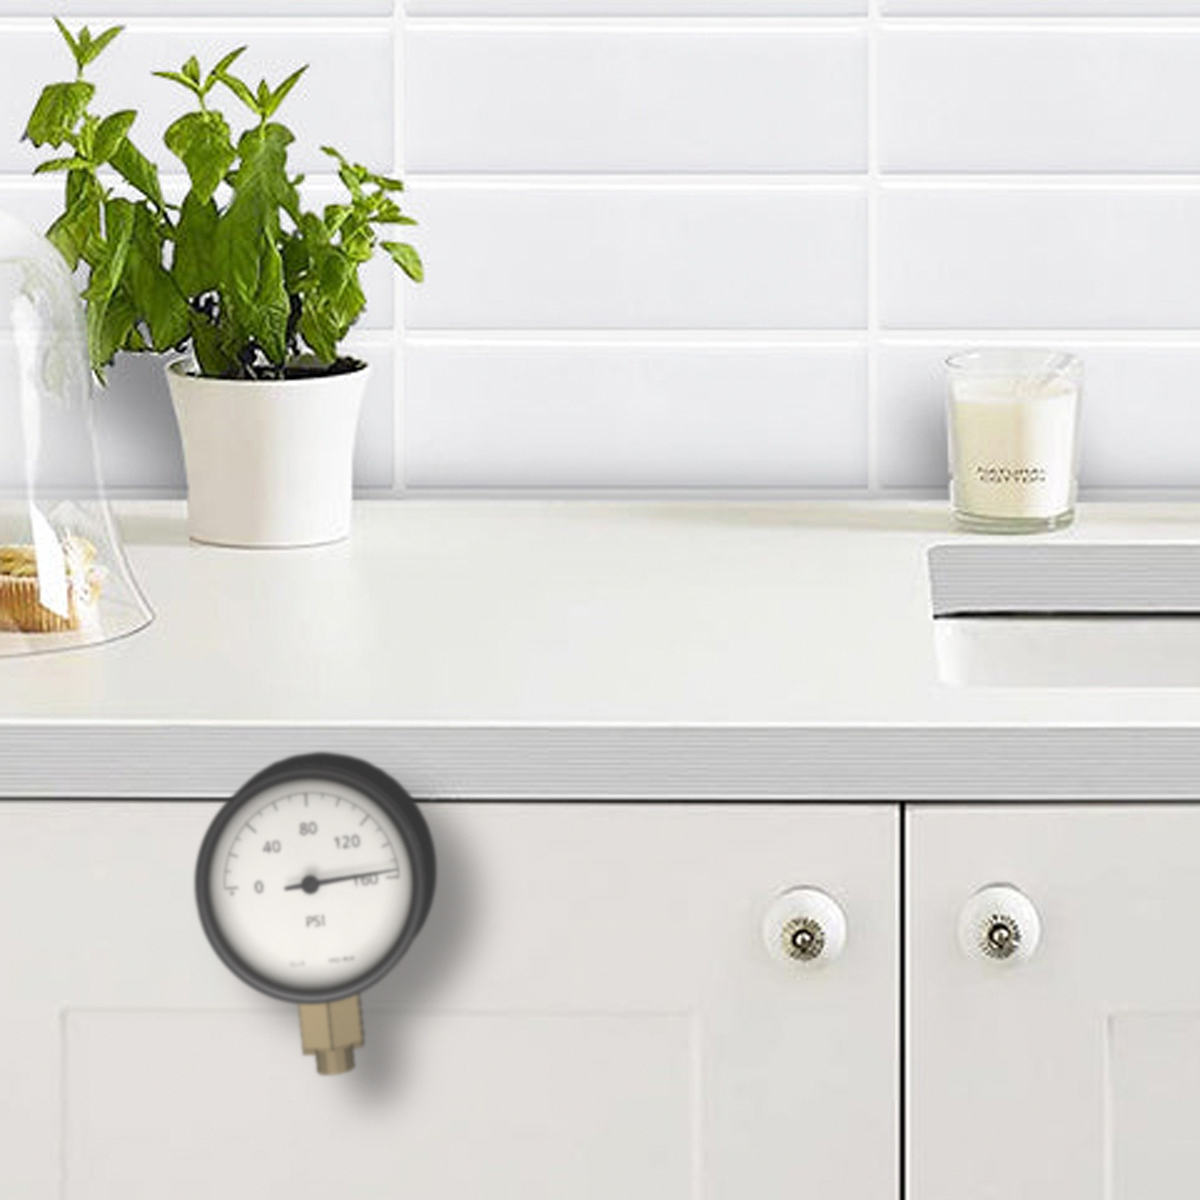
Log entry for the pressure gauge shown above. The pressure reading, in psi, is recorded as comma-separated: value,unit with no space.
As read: 155,psi
